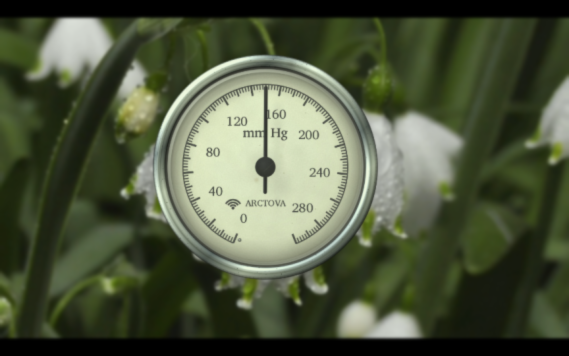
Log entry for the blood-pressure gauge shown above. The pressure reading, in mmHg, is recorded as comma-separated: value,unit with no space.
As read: 150,mmHg
